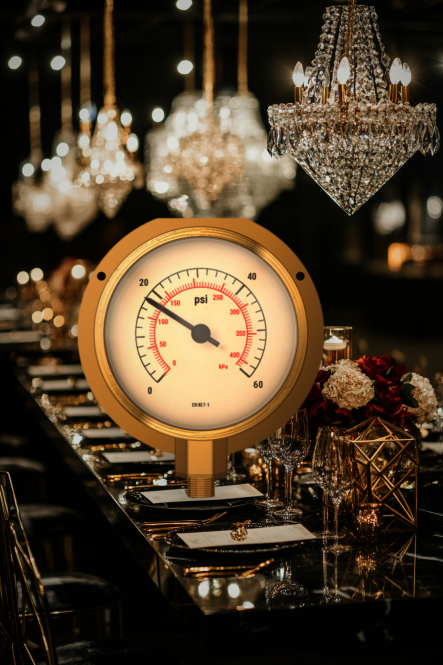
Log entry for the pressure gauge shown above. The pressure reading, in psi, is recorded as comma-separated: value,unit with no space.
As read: 18,psi
